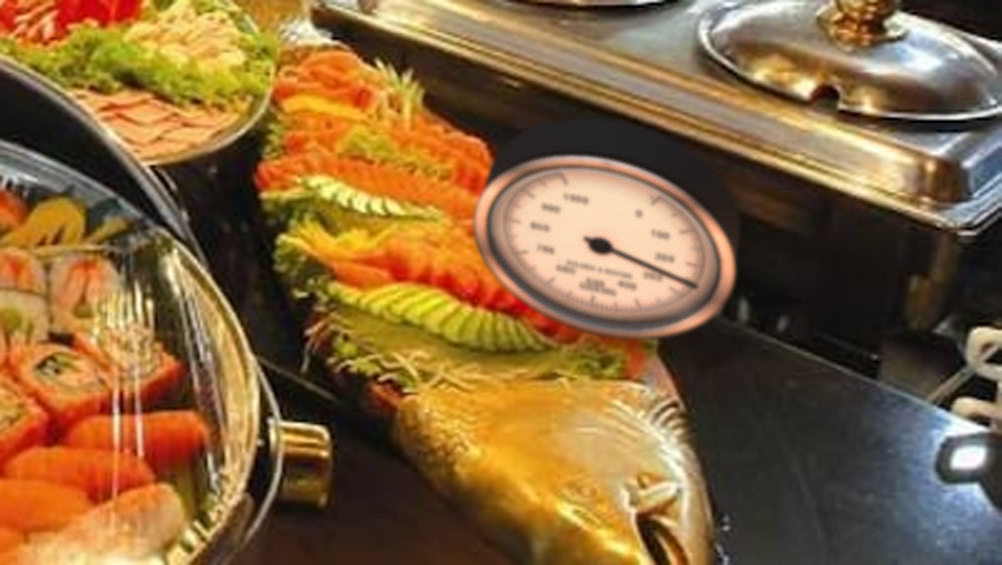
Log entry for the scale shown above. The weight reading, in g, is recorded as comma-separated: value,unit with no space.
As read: 250,g
